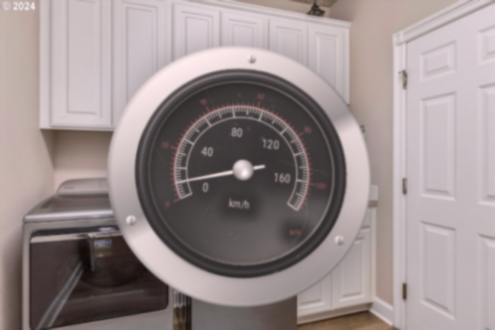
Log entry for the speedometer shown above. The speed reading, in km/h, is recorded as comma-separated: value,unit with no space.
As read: 10,km/h
